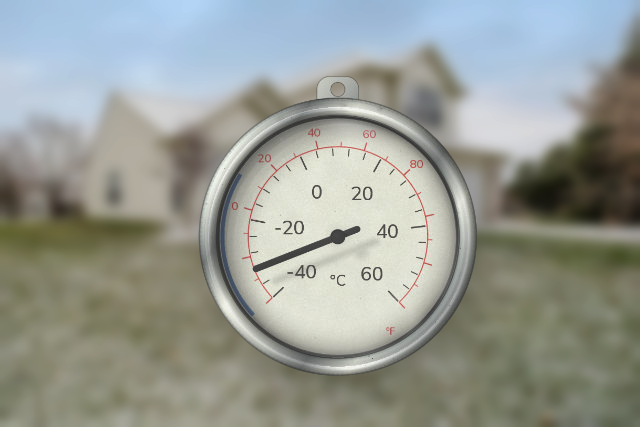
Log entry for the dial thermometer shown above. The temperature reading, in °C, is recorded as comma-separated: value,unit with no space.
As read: -32,°C
